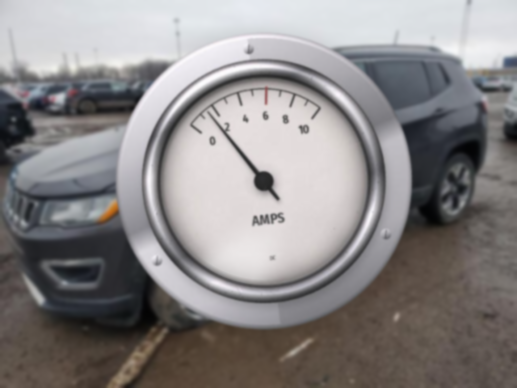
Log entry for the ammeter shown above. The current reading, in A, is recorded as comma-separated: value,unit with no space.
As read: 1.5,A
